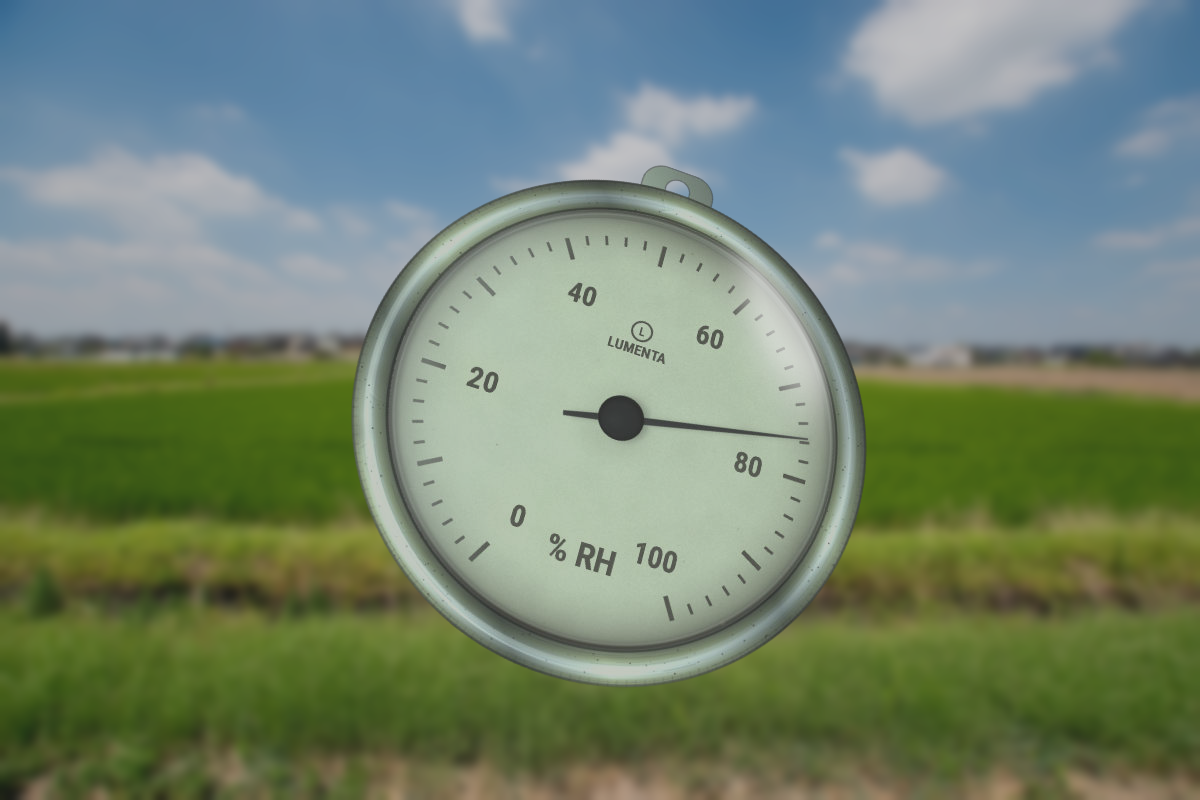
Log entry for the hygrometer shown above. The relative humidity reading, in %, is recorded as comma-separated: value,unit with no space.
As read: 76,%
